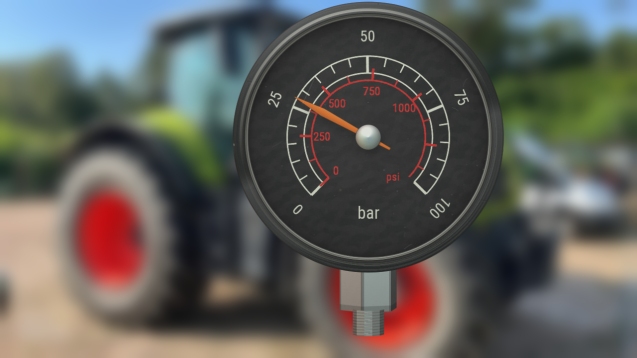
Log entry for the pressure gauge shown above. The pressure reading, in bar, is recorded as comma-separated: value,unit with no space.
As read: 27.5,bar
